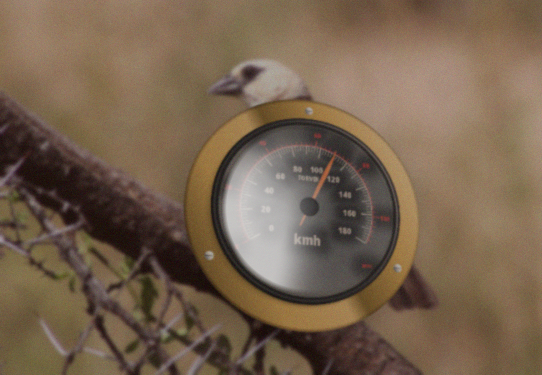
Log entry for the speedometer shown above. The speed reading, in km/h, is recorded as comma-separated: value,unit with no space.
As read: 110,km/h
